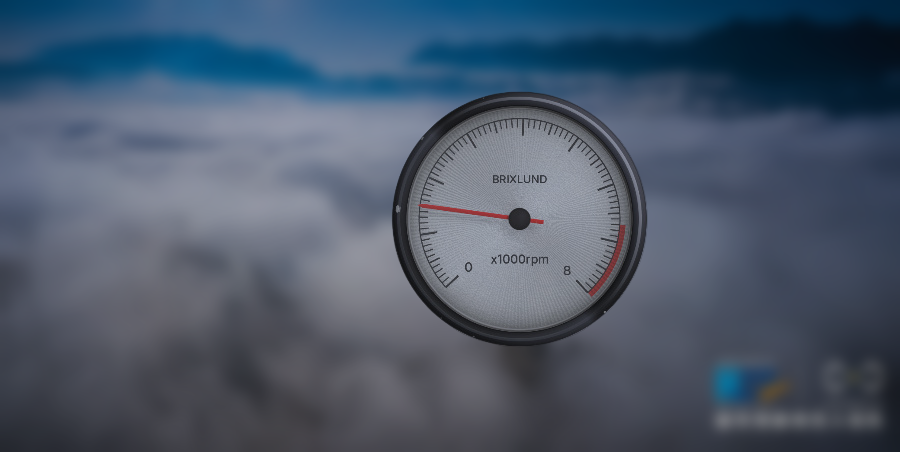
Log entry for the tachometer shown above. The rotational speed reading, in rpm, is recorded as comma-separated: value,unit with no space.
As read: 1500,rpm
